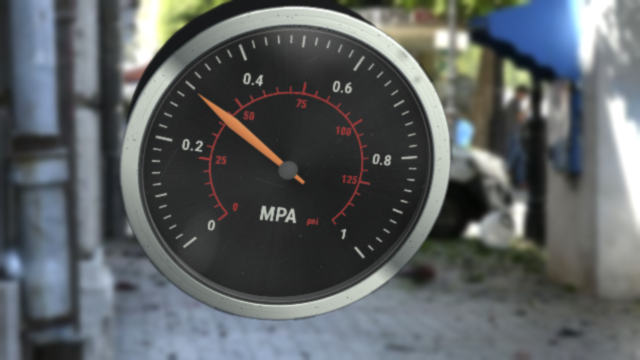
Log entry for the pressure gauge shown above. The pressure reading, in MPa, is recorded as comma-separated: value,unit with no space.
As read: 0.3,MPa
